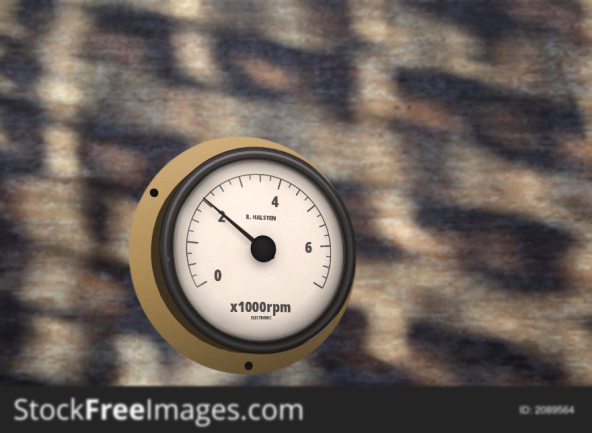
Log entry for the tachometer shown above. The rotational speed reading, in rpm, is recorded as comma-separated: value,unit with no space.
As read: 2000,rpm
